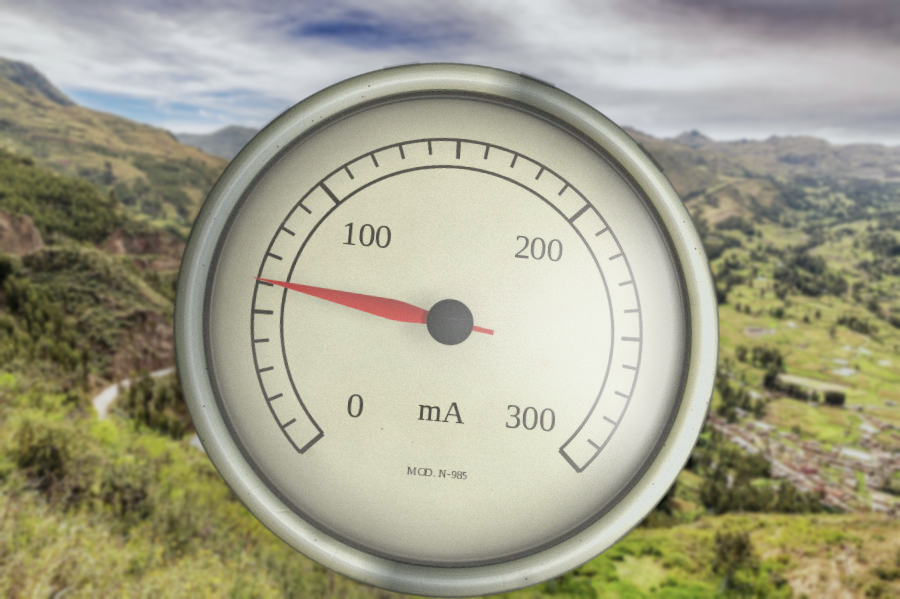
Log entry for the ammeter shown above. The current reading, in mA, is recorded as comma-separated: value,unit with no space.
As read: 60,mA
